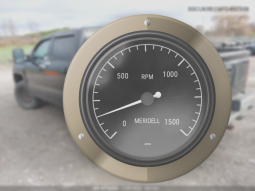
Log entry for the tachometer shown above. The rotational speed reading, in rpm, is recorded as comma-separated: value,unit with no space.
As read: 150,rpm
